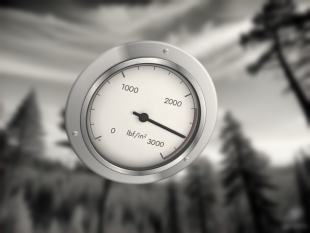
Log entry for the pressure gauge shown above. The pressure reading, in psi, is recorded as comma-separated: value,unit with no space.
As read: 2600,psi
